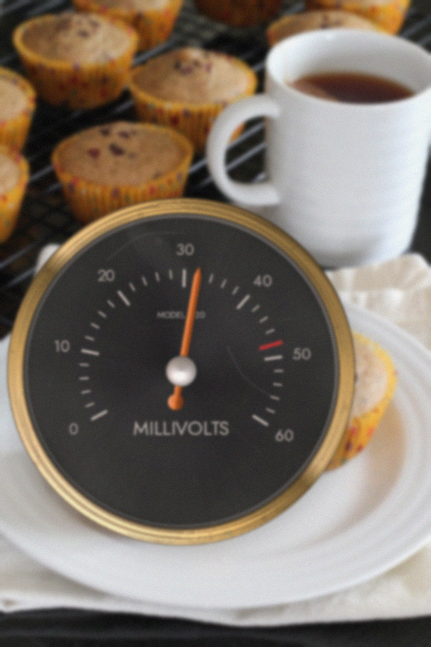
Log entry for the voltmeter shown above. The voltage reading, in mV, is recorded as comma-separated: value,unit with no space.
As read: 32,mV
